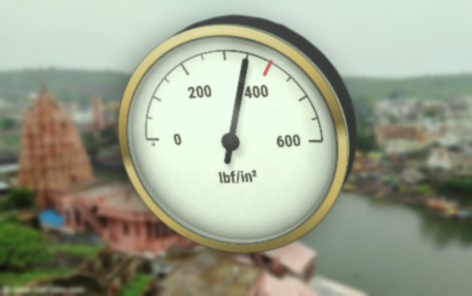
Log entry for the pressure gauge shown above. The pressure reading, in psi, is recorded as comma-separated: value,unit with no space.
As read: 350,psi
